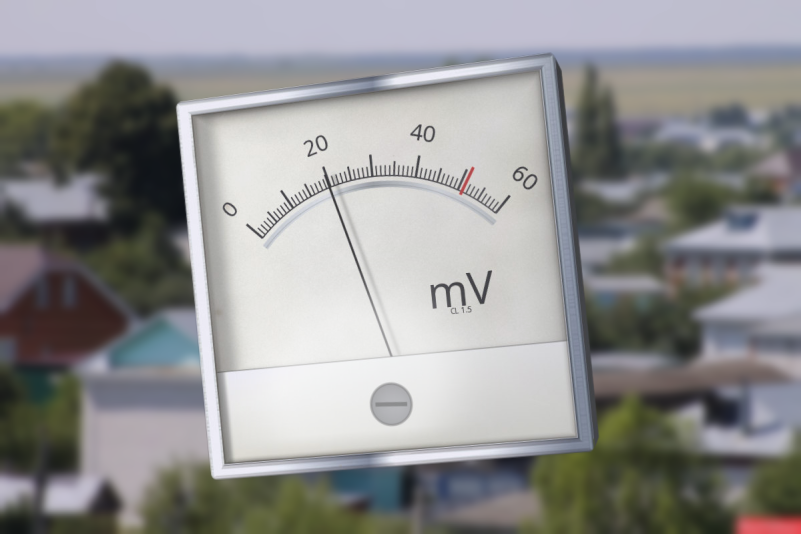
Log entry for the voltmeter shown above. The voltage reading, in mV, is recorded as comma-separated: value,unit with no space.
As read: 20,mV
